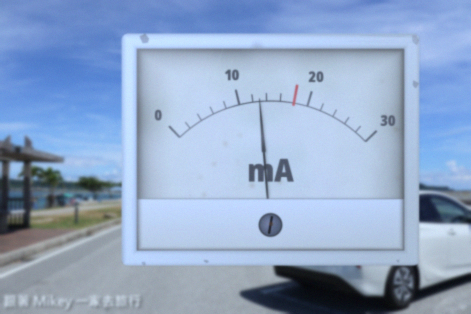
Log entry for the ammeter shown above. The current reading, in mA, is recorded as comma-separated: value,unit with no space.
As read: 13,mA
